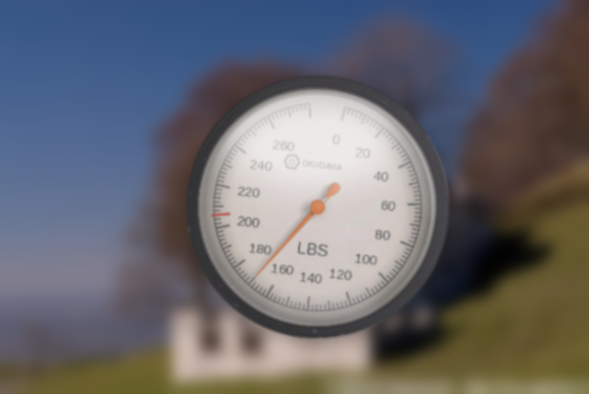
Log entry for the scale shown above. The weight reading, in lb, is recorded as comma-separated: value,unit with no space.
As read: 170,lb
